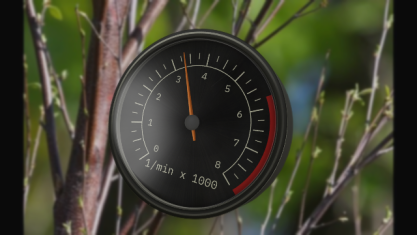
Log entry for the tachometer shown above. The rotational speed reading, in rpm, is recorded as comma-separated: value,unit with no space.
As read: 3375,rpm
